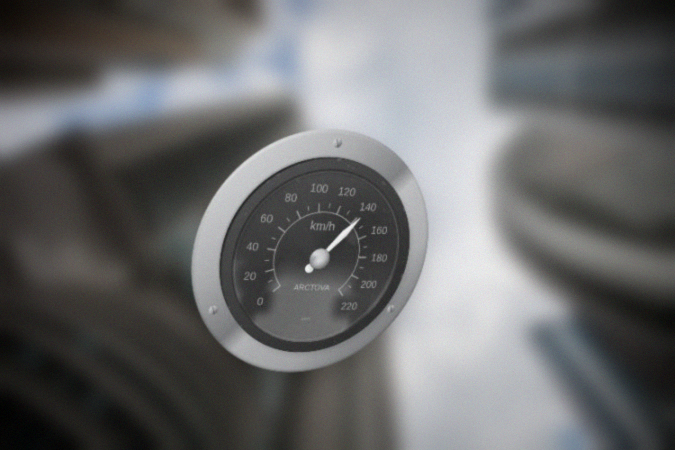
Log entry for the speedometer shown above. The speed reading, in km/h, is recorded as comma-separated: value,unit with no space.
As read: 140,km/h
